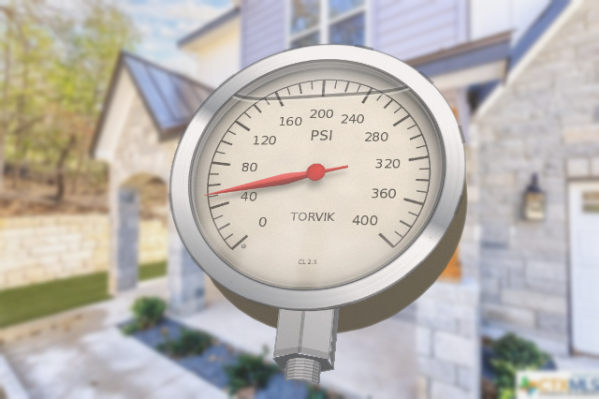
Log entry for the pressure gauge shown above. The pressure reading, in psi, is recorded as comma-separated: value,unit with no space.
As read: 50,psi
